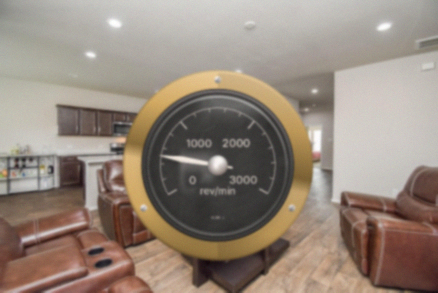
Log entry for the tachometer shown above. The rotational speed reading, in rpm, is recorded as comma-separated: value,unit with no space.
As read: 500,rpm
